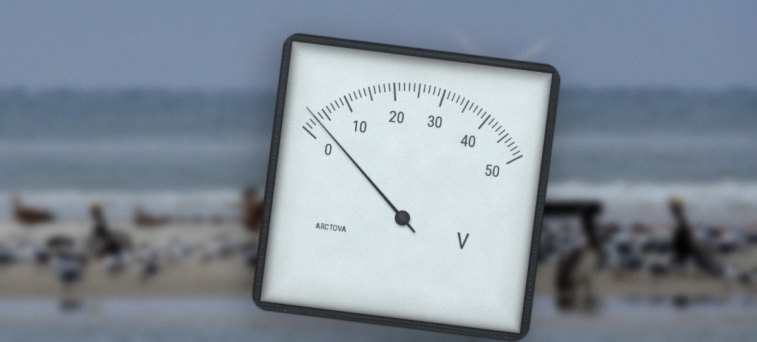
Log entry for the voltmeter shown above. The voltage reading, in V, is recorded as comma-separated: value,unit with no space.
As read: 3,V
